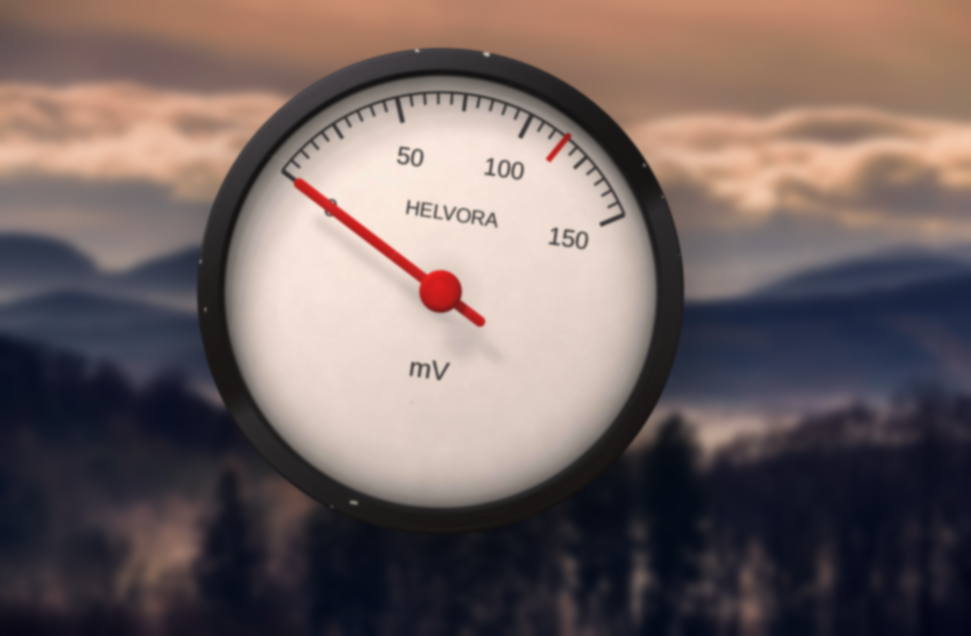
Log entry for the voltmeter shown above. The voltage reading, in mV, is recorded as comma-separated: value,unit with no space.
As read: 0,mV
